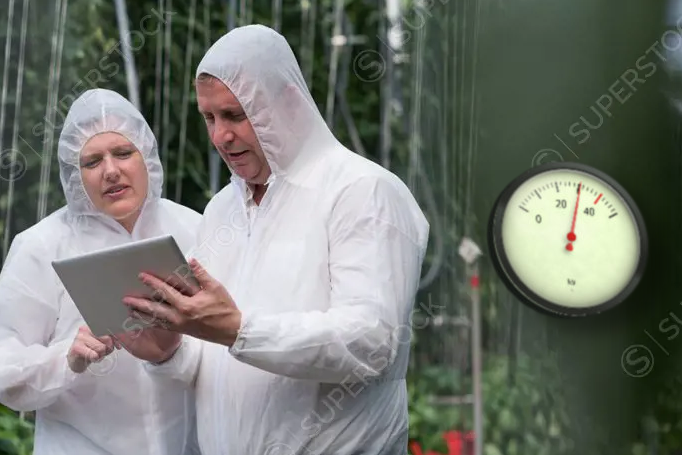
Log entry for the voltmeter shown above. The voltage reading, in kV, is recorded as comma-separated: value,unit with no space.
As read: 30,kV
